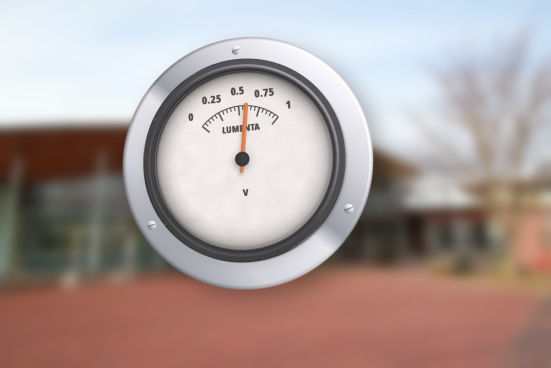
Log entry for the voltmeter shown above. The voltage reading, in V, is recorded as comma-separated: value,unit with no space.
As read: 0.6,V
